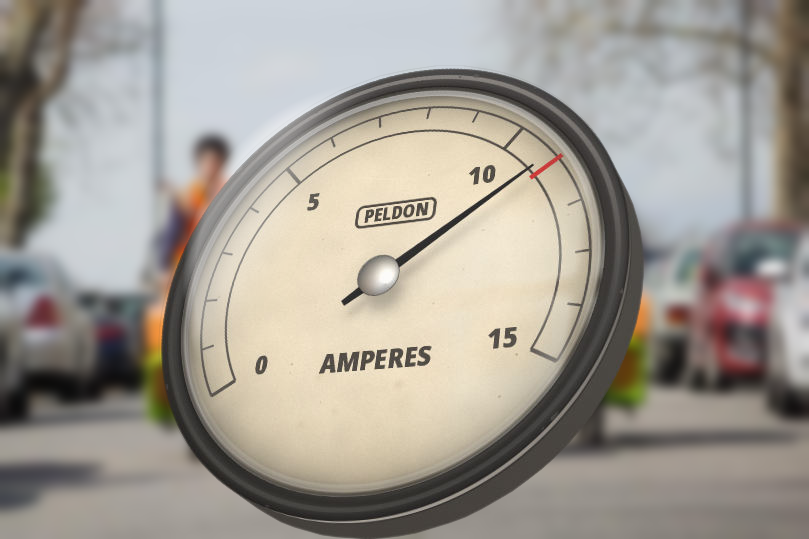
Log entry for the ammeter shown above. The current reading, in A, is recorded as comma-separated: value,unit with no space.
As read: 11,A
